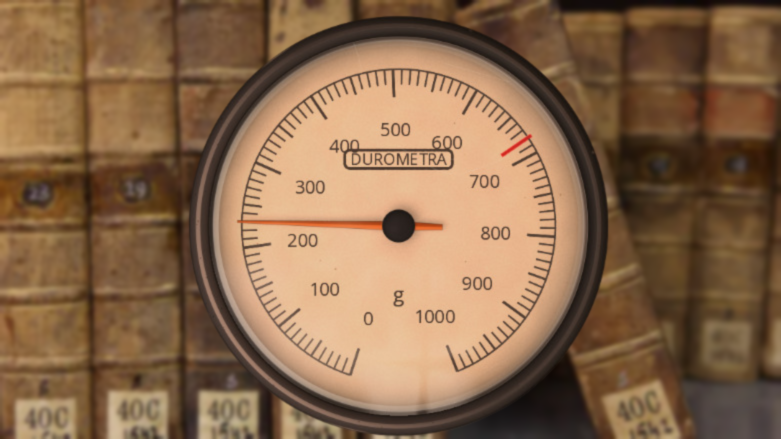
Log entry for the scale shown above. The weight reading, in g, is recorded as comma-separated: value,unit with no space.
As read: 230,g
